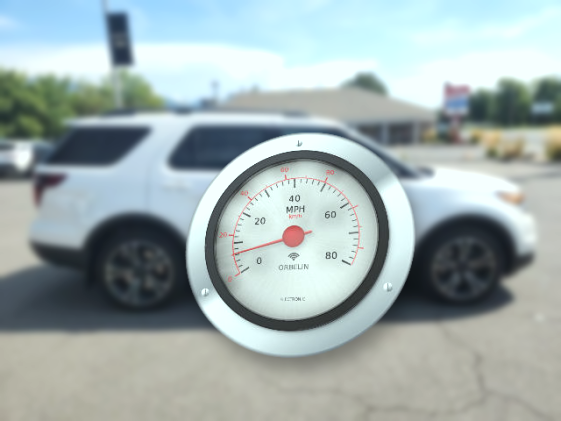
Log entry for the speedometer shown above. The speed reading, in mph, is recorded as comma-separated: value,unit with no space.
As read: 6,mph
